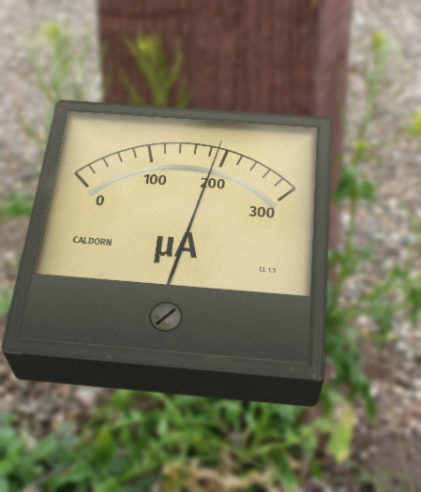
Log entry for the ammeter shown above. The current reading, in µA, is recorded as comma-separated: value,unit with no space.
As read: 190,µA
